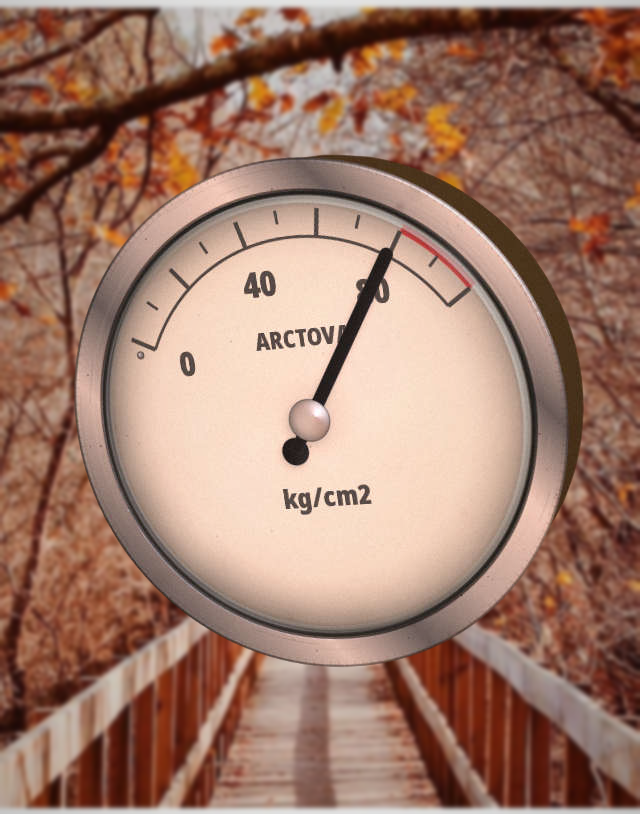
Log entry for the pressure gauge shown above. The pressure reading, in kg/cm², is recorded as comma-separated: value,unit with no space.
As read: 80,kg/cm²
